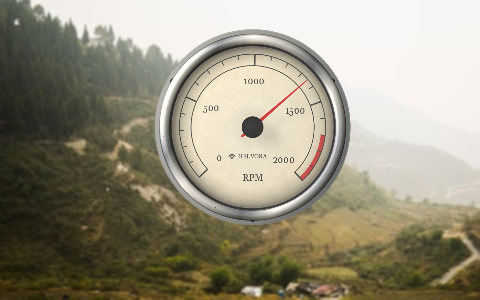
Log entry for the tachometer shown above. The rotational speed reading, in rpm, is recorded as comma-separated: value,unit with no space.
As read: 1350,rpm
